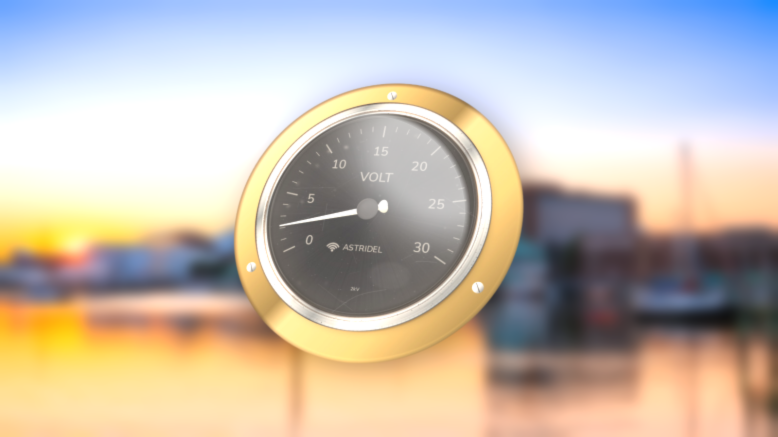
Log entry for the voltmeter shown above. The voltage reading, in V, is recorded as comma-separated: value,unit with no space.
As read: 2,V
